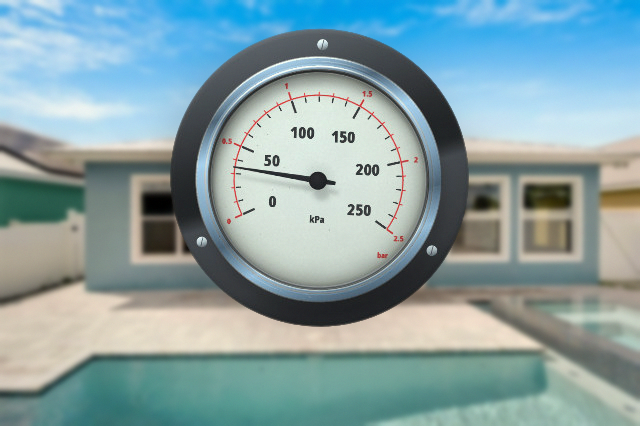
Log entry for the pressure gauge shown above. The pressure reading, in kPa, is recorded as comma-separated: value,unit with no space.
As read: 35,kPa
